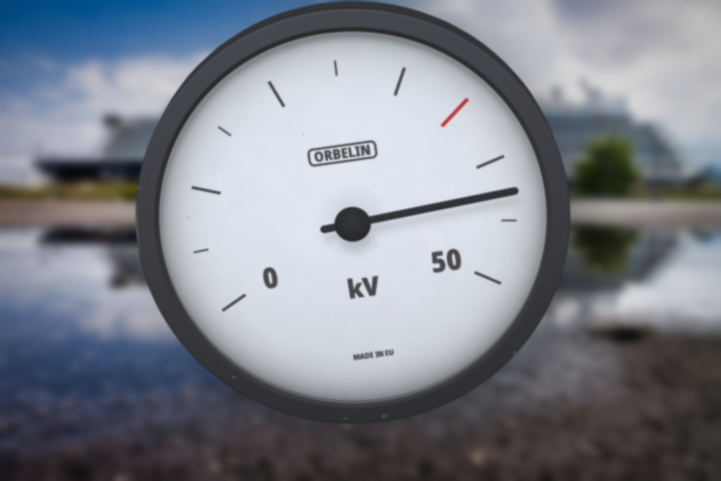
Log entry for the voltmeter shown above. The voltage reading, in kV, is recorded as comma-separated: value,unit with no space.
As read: 42.5,kV
